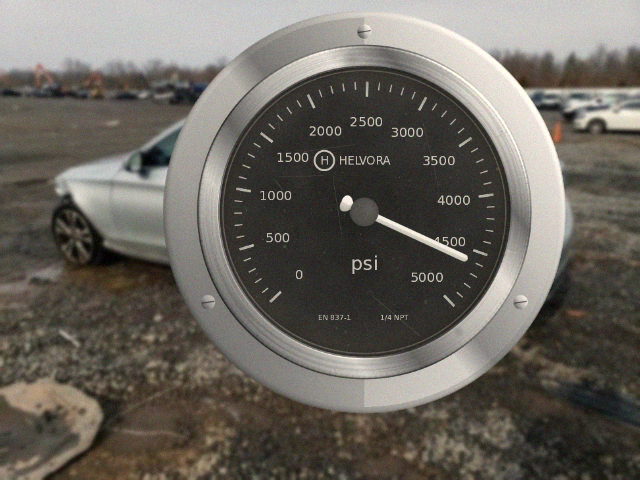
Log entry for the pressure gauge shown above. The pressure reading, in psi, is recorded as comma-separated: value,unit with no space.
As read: 4600,psi
